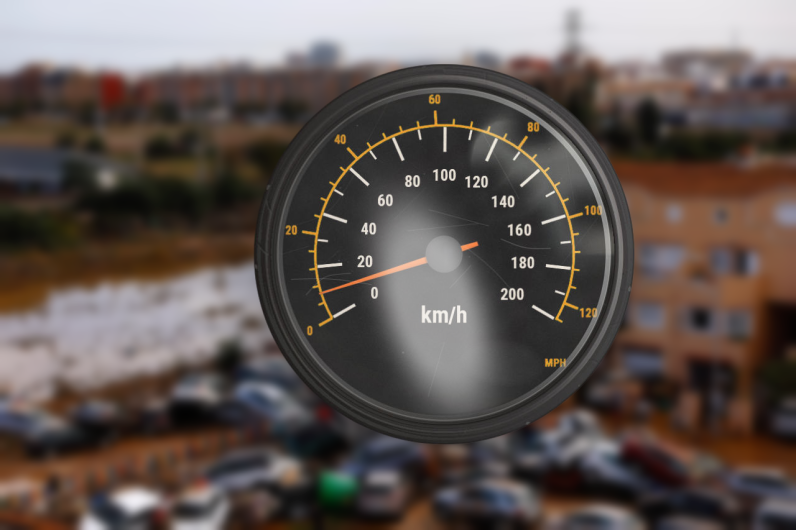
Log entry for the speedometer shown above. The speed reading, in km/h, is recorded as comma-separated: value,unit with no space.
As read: 10,km/h
